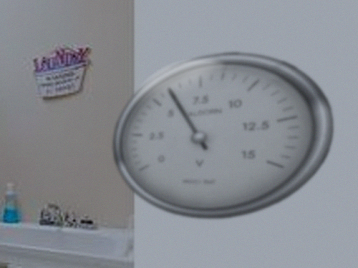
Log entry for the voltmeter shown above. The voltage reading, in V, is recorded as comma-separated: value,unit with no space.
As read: 6,V
